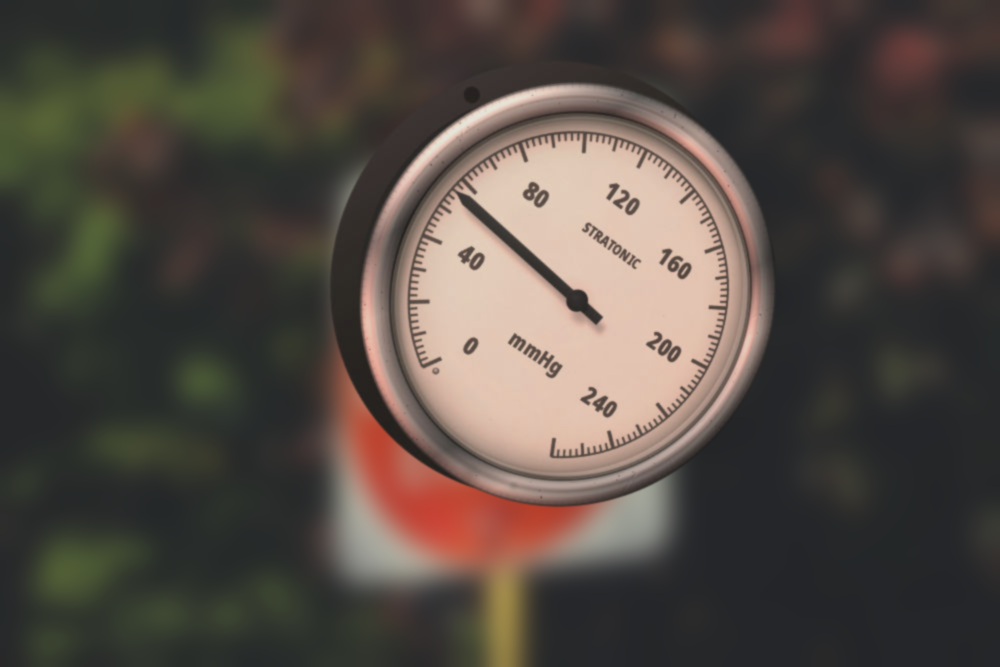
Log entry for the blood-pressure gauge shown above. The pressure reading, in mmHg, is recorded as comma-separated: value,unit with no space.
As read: 56,mmHg
